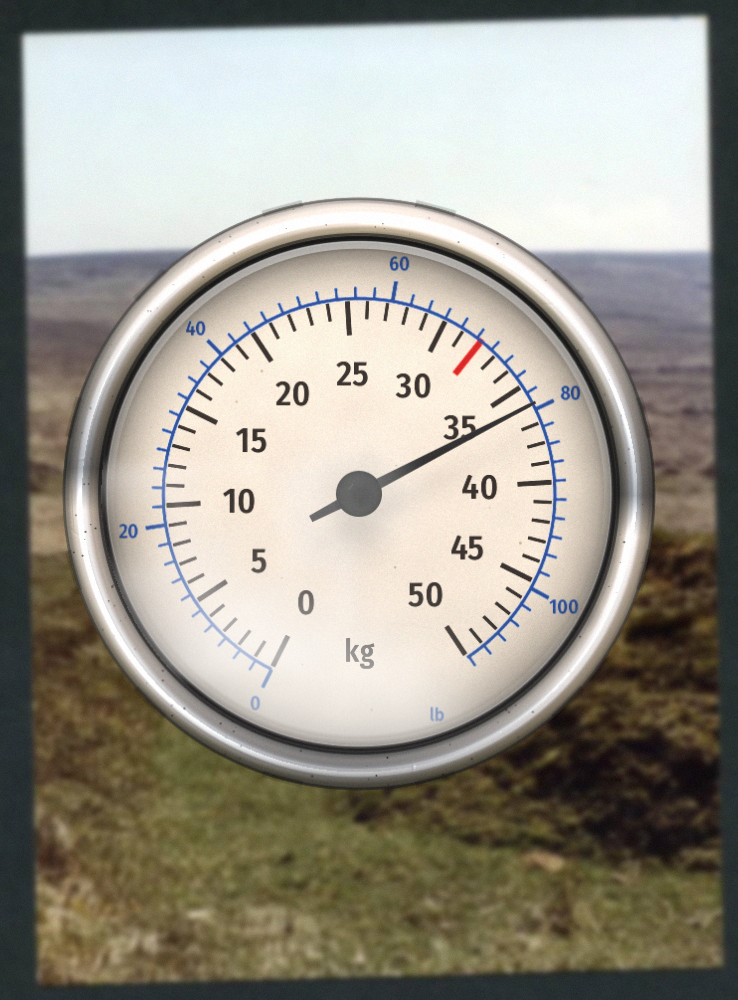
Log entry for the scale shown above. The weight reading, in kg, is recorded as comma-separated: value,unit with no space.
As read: 36,kg
